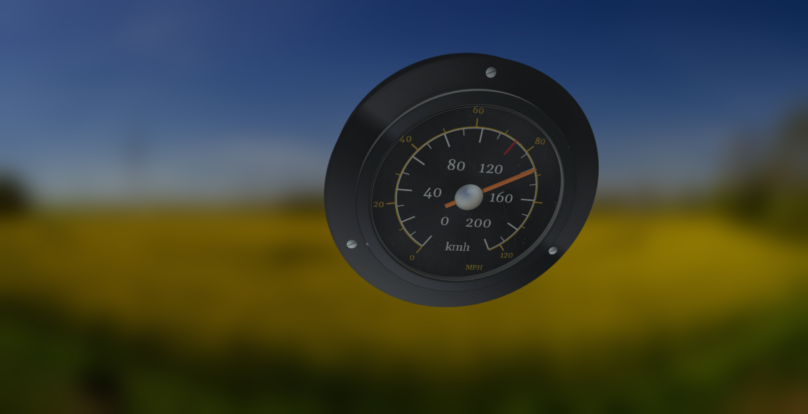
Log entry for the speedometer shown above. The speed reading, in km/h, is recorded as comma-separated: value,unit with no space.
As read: 140,km/h
